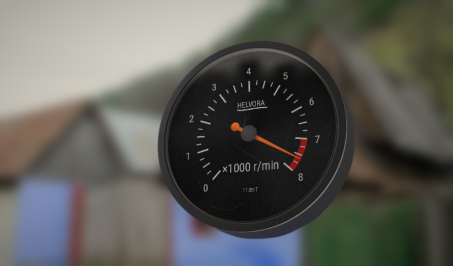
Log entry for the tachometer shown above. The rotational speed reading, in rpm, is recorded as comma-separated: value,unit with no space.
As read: 7625,rpm
